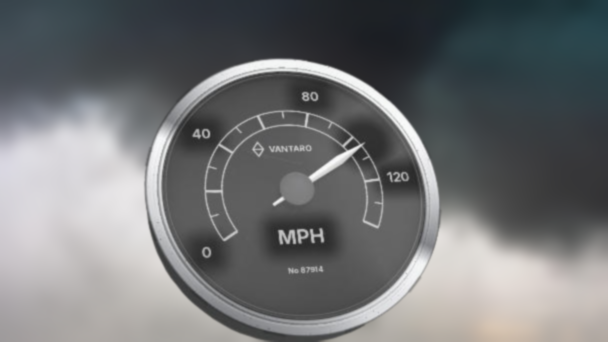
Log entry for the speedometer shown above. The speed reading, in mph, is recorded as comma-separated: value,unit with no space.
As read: 105,mph
